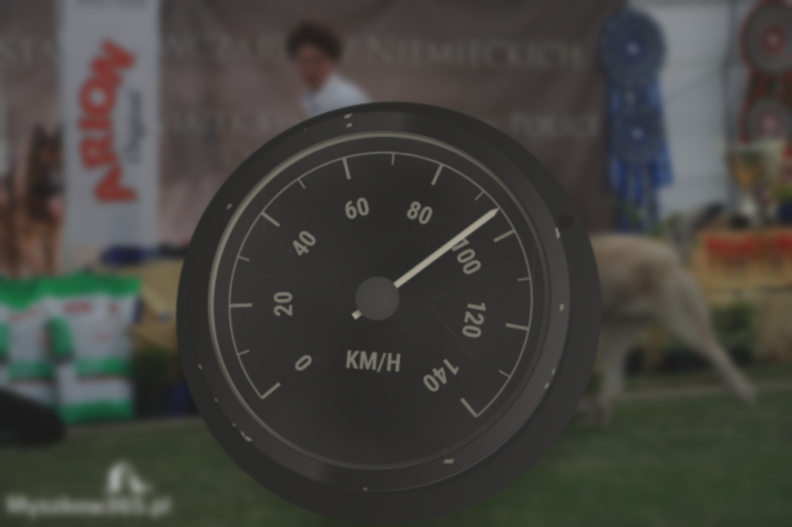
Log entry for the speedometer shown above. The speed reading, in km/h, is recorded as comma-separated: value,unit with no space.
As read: 95,km/h
